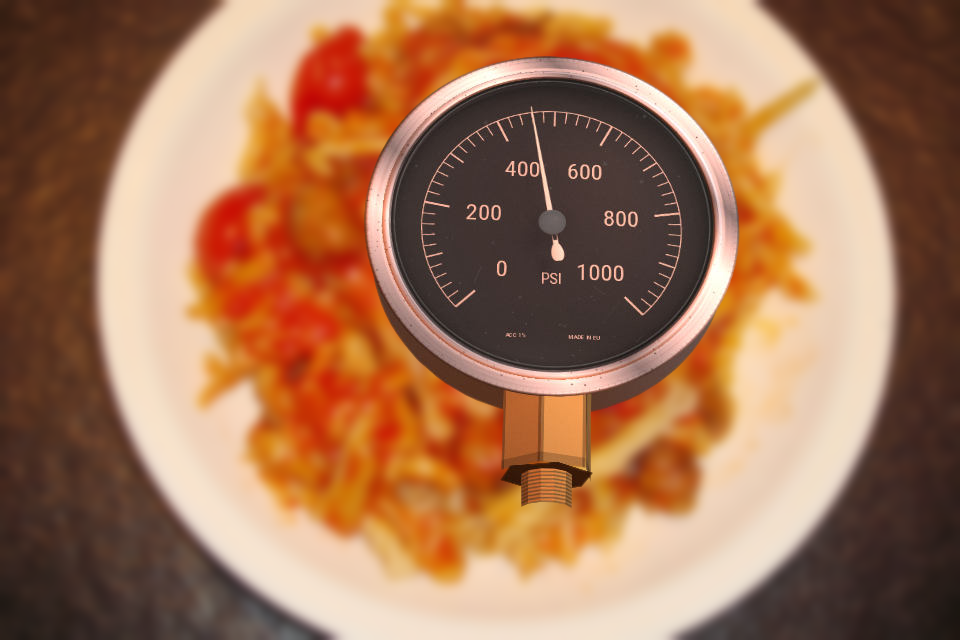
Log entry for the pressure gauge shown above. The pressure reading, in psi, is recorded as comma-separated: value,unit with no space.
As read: 460,psi
